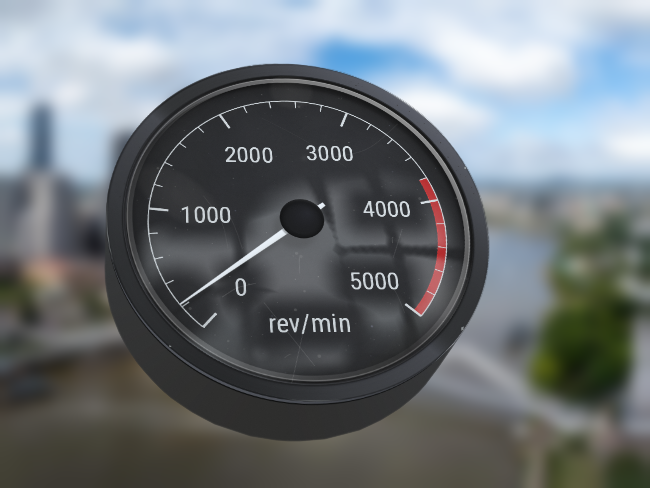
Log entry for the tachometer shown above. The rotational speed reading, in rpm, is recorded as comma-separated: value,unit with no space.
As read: 200,rpm
